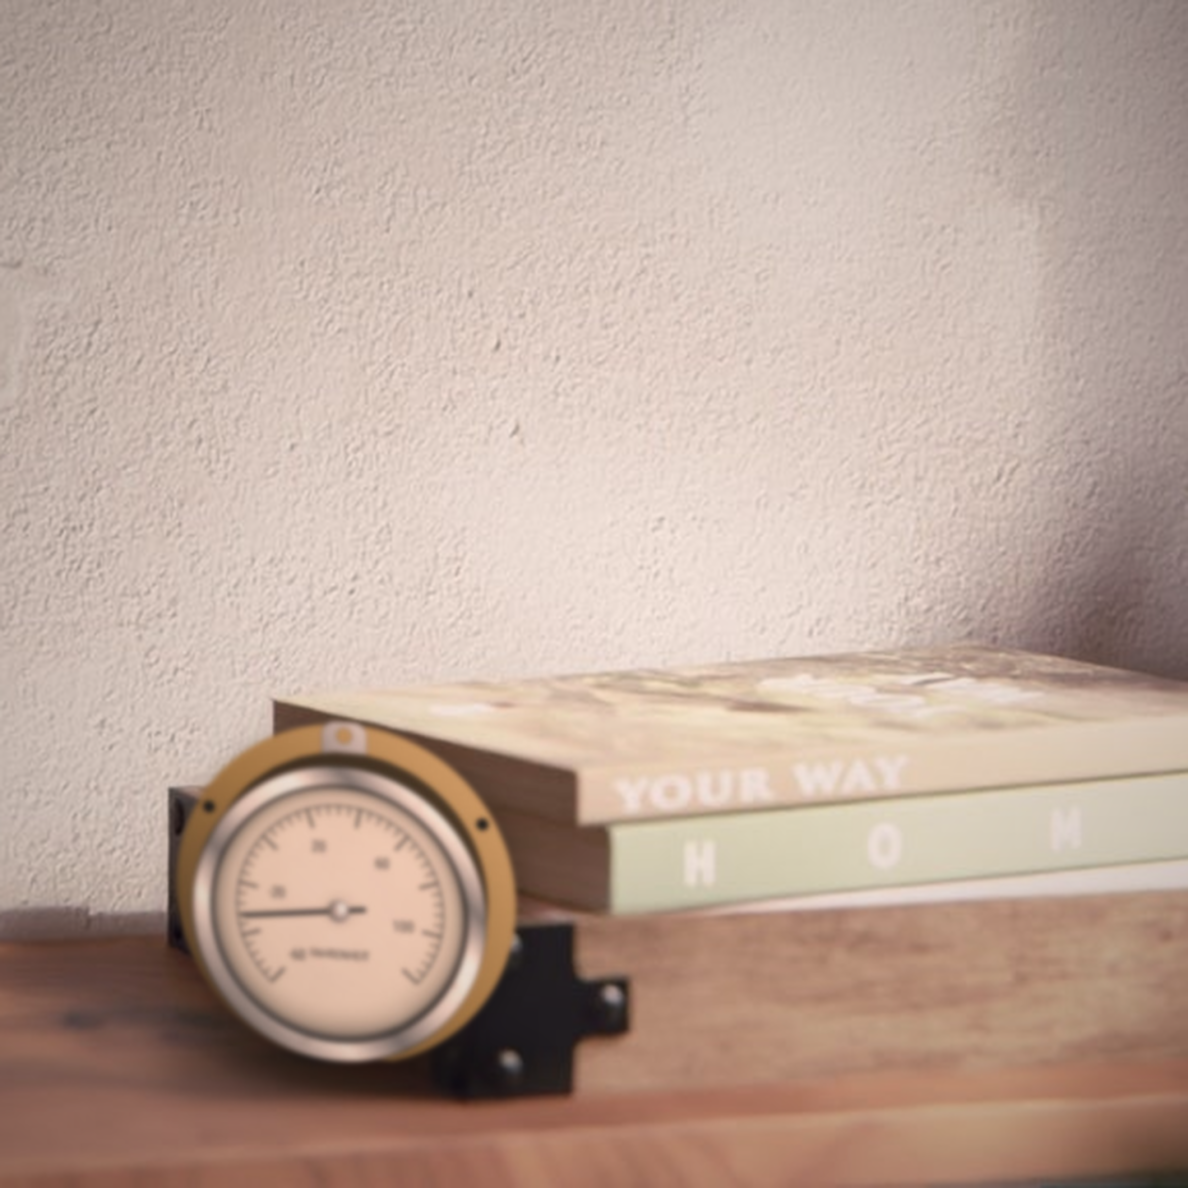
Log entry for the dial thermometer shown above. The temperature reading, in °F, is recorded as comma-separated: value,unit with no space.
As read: -32,°F
